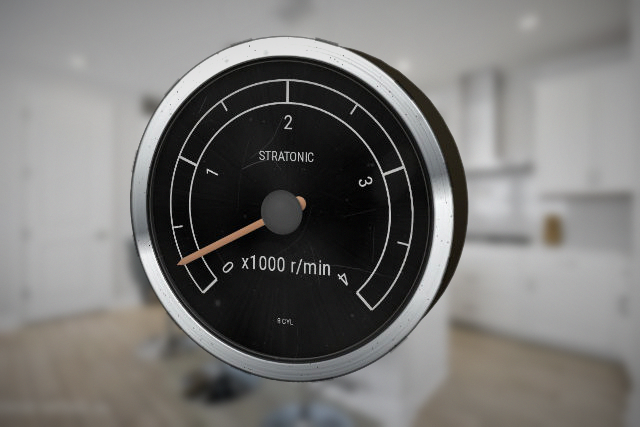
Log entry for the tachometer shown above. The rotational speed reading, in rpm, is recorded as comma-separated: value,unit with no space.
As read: 250,rpm
